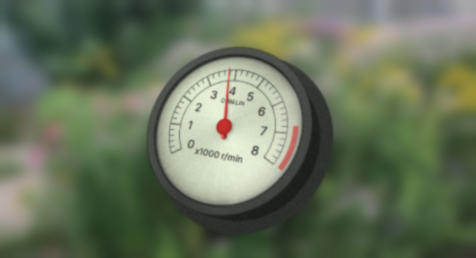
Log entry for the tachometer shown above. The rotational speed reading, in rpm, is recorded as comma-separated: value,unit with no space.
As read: 3800,rpm
